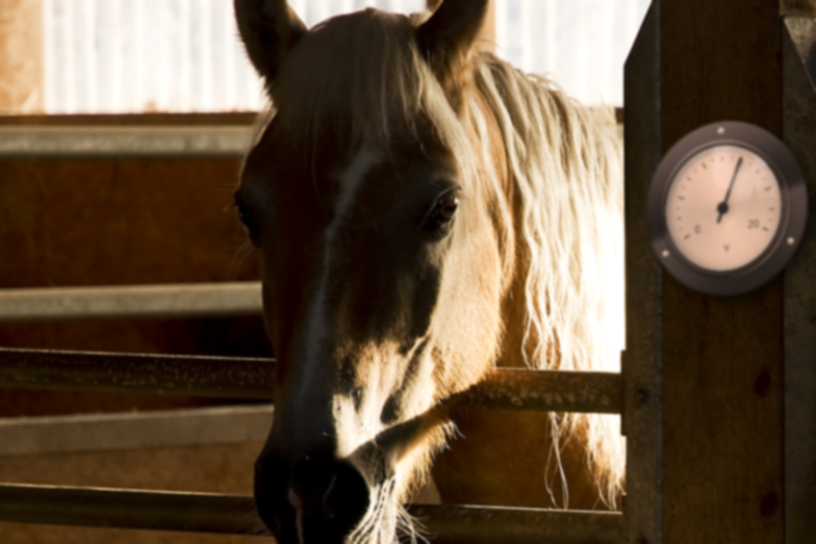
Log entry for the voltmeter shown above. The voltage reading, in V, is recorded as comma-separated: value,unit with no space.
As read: 12,V
